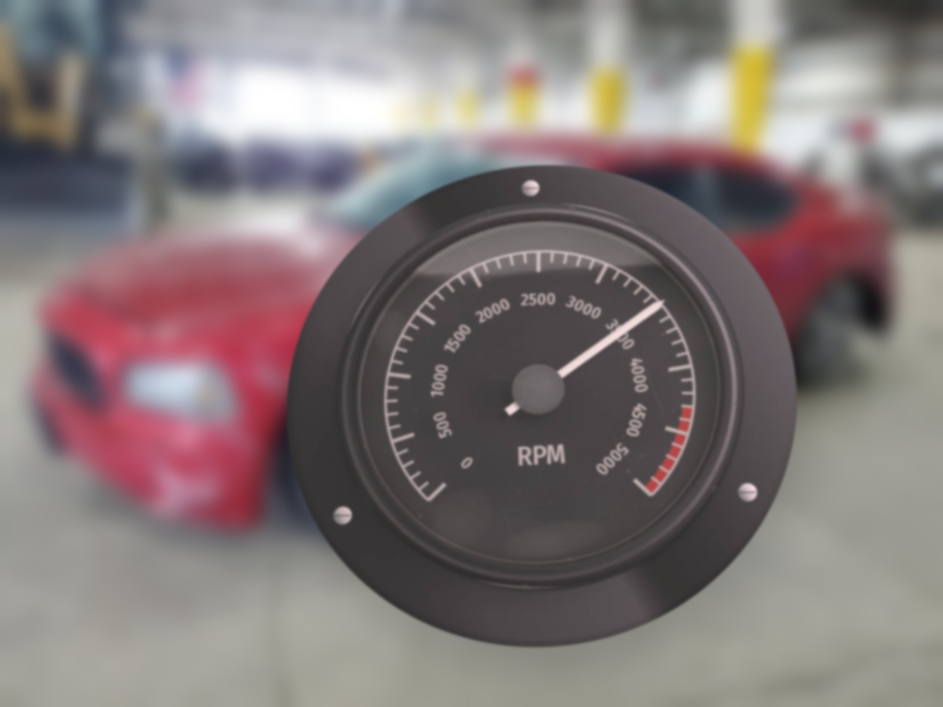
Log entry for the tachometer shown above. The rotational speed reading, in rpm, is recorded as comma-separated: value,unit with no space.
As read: 3500,rpm
